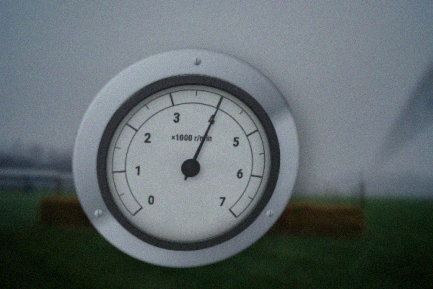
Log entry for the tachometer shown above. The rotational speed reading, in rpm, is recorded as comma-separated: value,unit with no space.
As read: 4000,rpm
